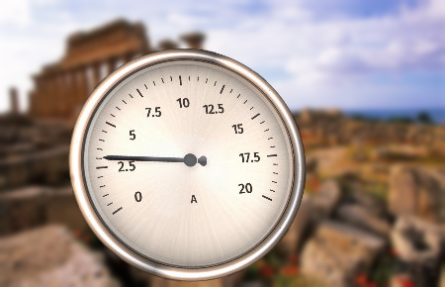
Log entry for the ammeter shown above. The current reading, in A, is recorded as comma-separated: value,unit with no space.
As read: 3,A
